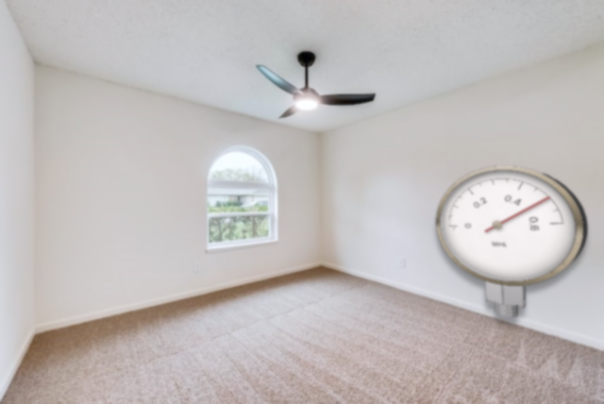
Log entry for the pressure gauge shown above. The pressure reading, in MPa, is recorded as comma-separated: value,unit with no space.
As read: 0.5,MPa
